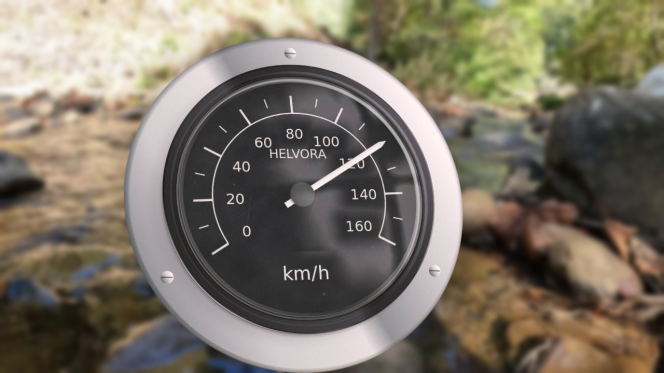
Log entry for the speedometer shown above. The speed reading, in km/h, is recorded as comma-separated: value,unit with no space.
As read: 120,km/h
